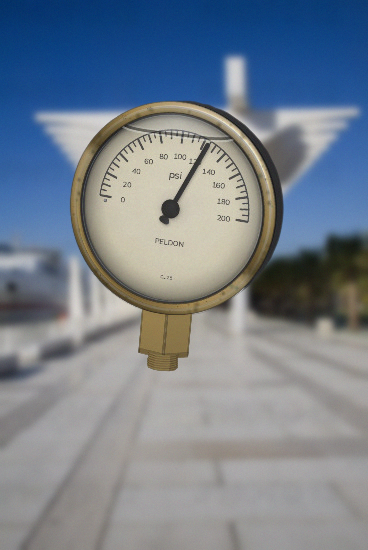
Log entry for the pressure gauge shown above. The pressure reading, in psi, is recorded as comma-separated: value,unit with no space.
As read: 125,psi
